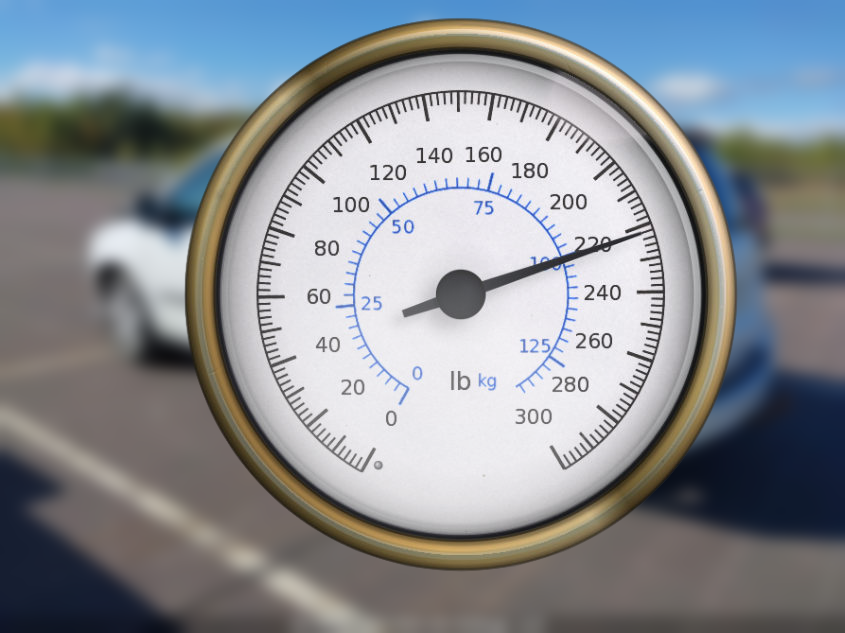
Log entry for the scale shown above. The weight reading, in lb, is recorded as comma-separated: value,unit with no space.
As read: 222,lb
